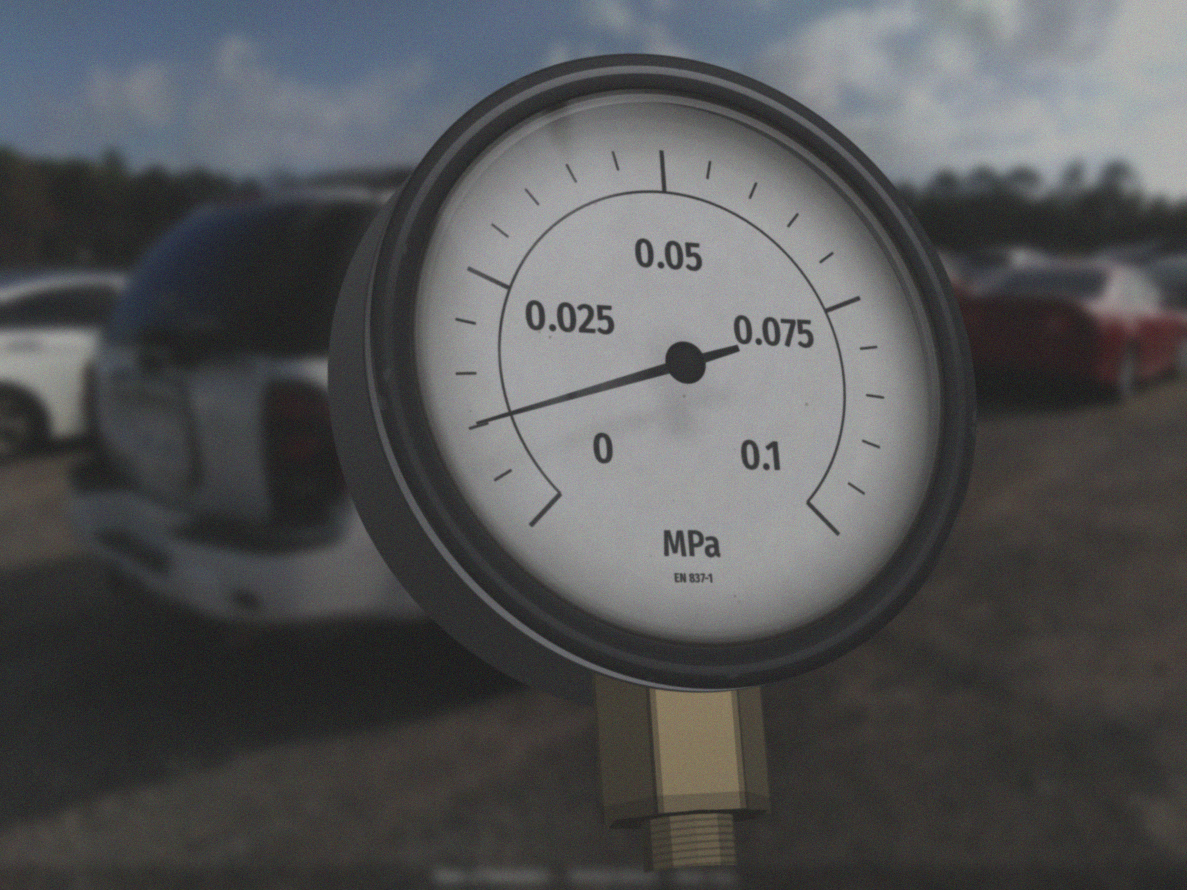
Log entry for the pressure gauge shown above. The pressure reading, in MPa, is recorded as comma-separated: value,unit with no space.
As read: 0.01,MPa
